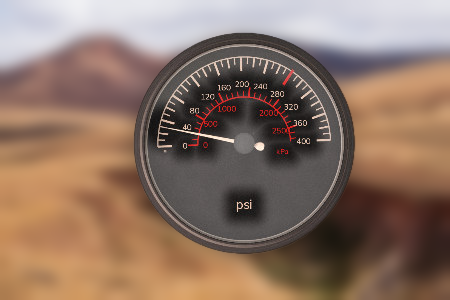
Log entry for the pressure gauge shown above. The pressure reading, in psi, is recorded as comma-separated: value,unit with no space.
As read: 30,psi
